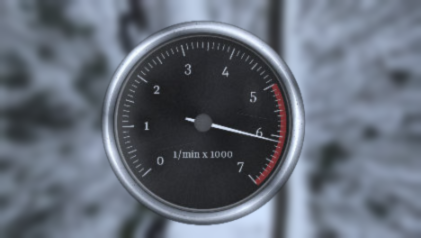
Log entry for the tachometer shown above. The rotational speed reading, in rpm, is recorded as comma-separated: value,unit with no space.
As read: 6100,rpm
